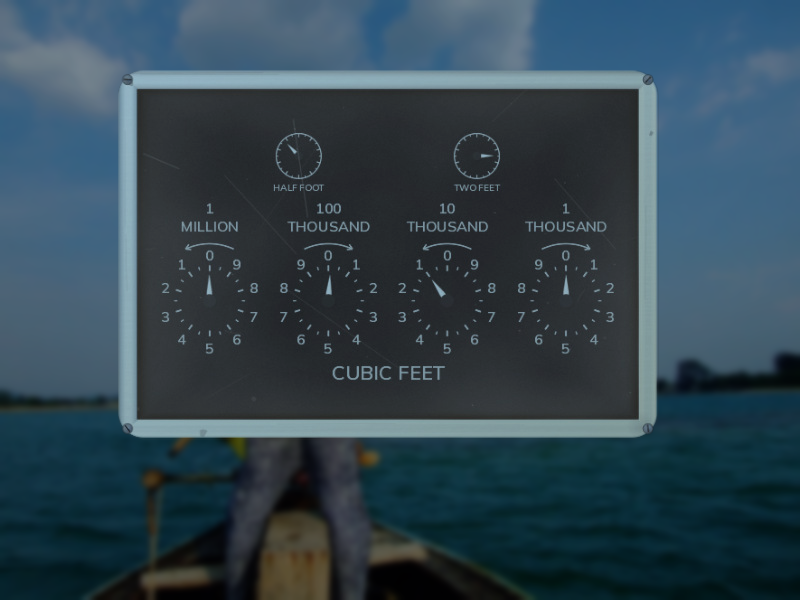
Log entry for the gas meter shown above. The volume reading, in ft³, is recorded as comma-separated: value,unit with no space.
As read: 1000,ft³
